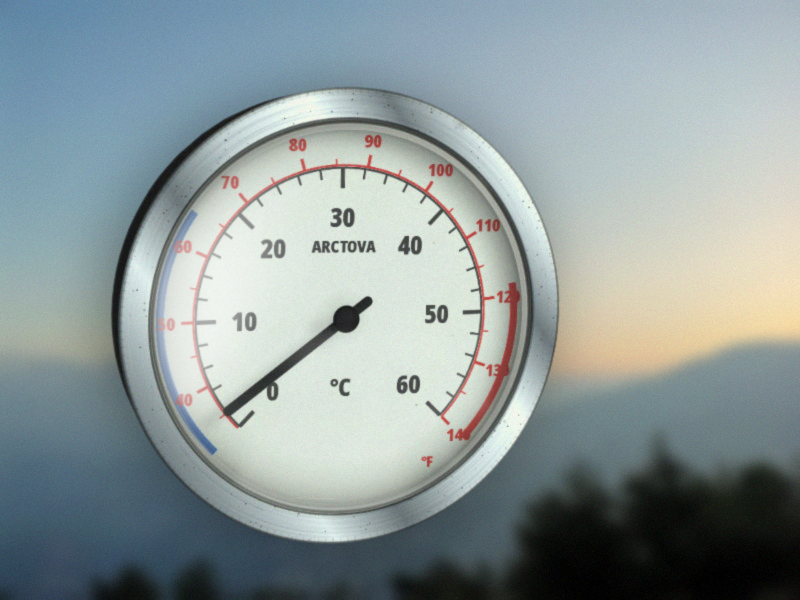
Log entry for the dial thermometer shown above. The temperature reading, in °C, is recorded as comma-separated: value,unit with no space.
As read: 2,°C
